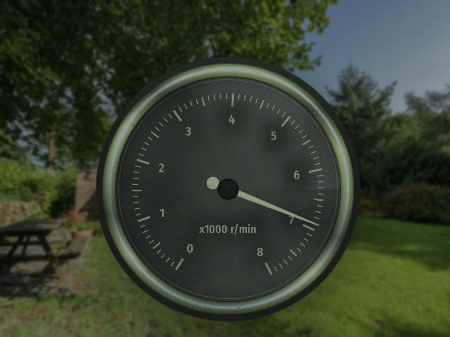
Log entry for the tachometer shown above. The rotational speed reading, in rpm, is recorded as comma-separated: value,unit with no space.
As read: 6900,rpm
